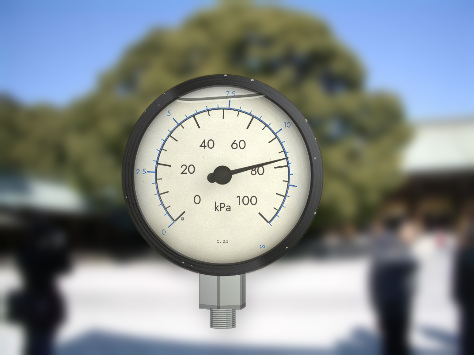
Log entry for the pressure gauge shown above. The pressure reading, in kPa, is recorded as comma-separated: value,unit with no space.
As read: 77.5,kPa
